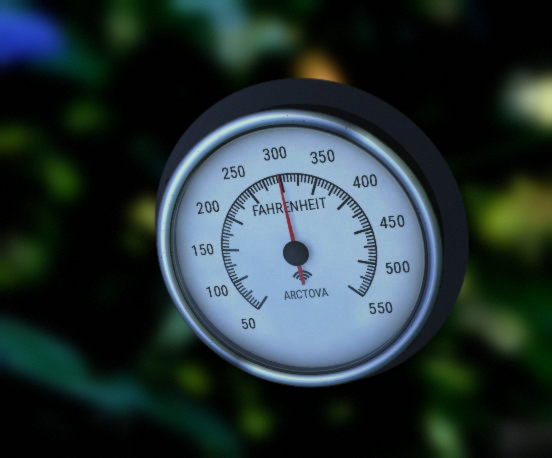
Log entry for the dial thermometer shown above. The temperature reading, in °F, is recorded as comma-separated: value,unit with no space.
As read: 300,°F
